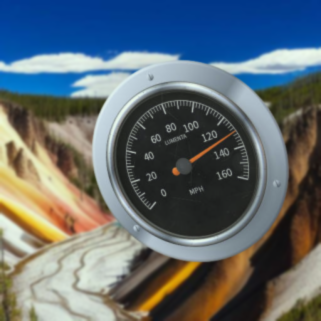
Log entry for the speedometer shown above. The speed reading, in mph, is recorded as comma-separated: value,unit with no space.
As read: 130,mph
